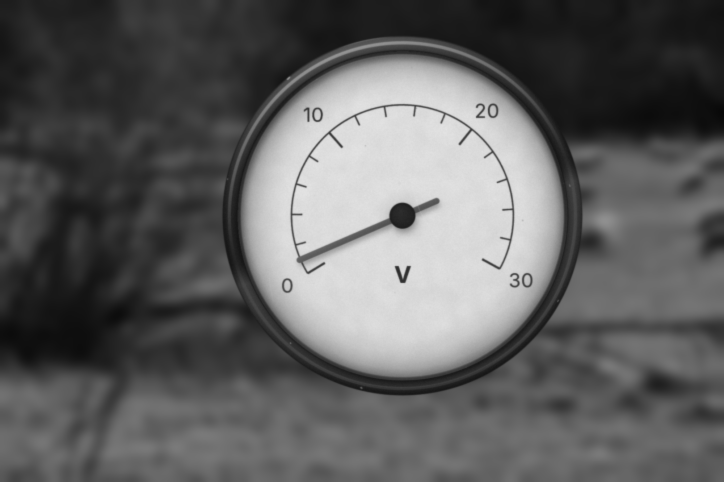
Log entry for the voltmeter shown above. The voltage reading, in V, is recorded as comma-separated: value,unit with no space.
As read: 1,V
